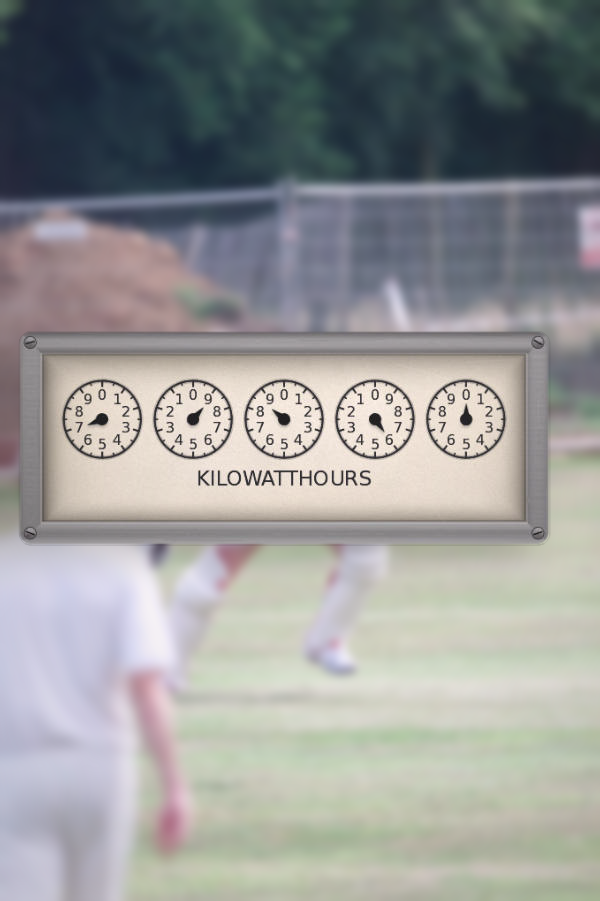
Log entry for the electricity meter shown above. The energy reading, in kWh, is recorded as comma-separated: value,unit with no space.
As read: 68860,kWh
